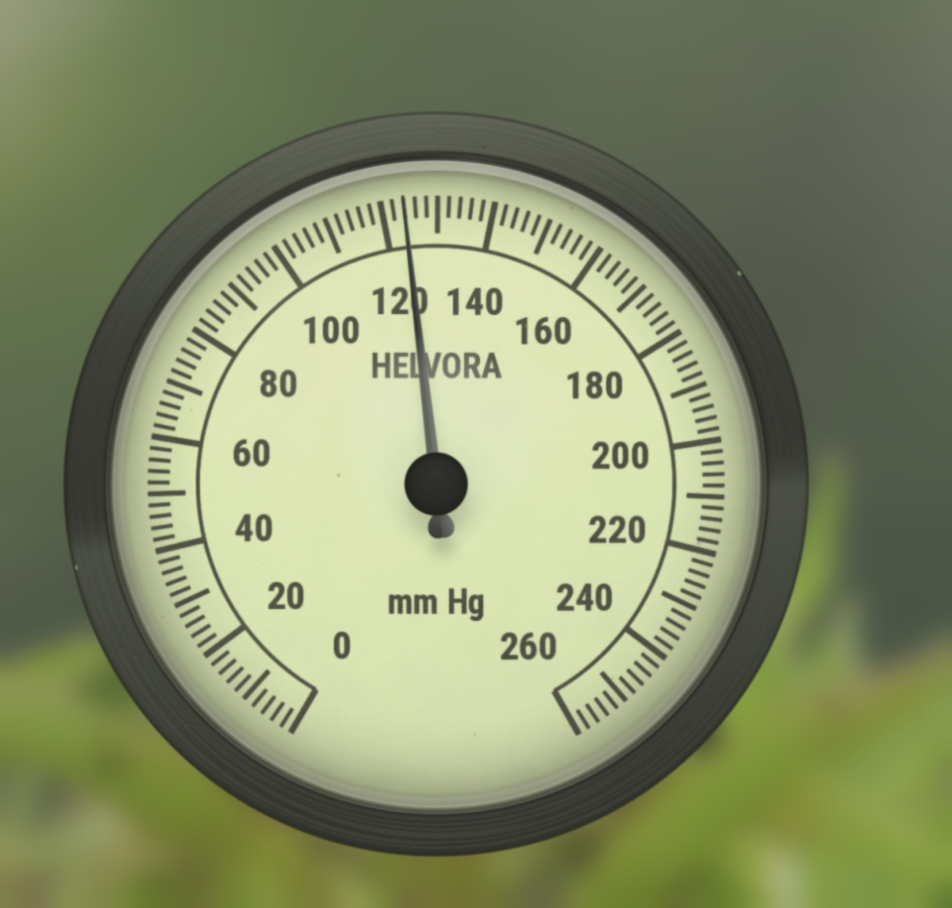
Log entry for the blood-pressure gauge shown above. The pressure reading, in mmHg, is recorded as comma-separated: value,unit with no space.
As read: 124,mmHg
